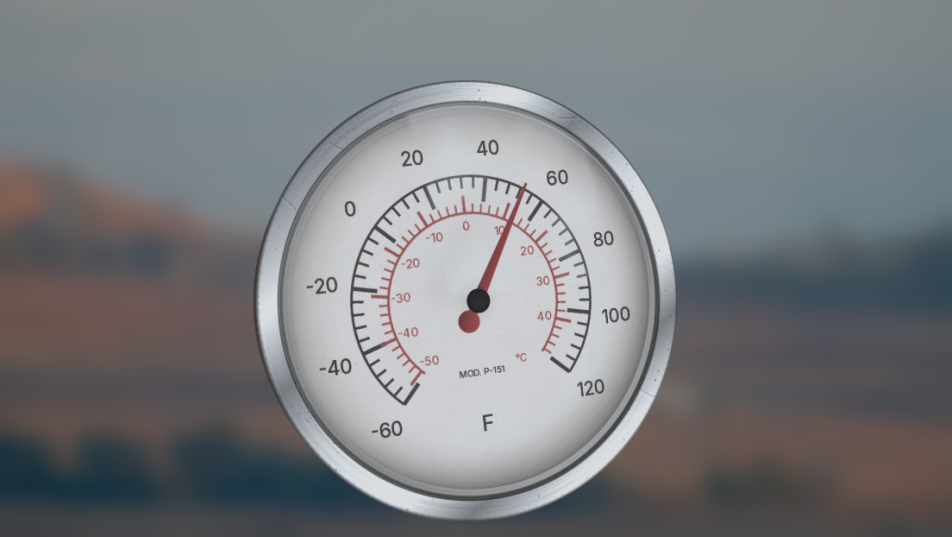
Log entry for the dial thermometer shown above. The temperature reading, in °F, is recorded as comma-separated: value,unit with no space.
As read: 52,°F
